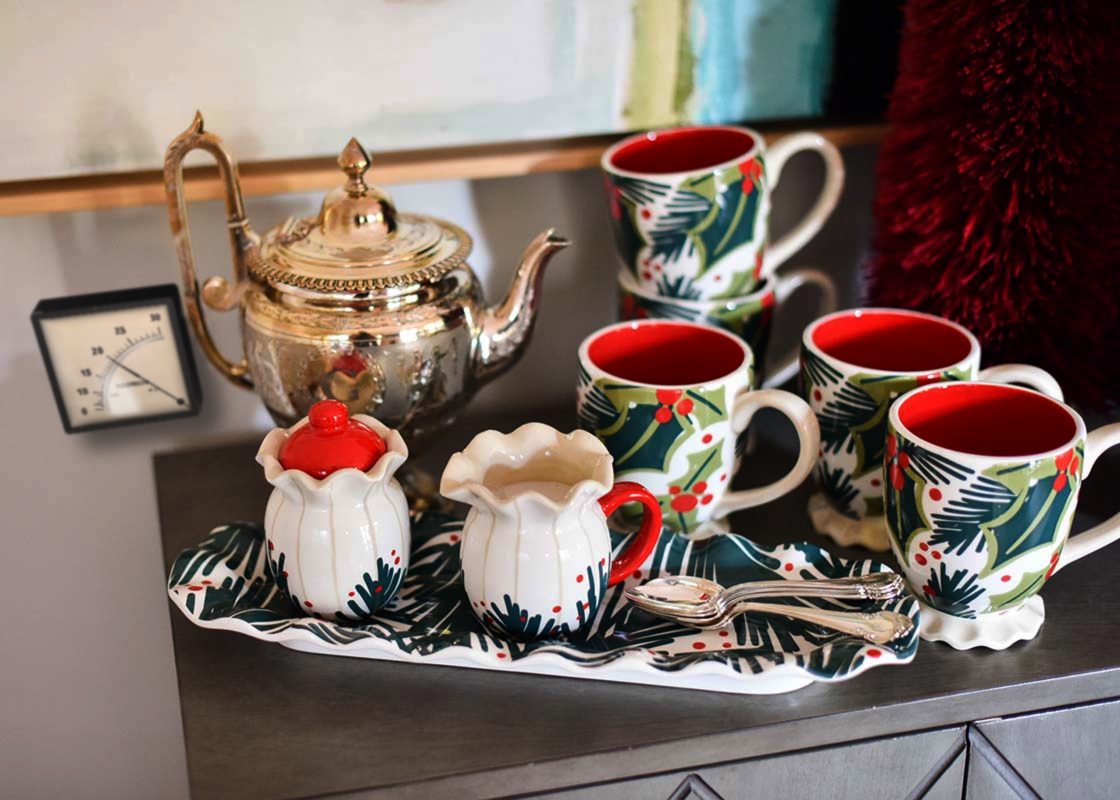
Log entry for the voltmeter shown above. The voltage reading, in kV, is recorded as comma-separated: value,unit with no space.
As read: 20,kV
